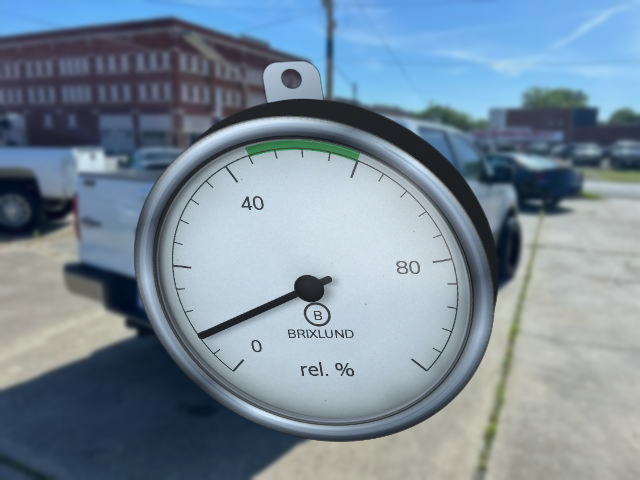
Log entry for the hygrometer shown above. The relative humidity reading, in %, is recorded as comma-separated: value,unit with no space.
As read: 8,%
